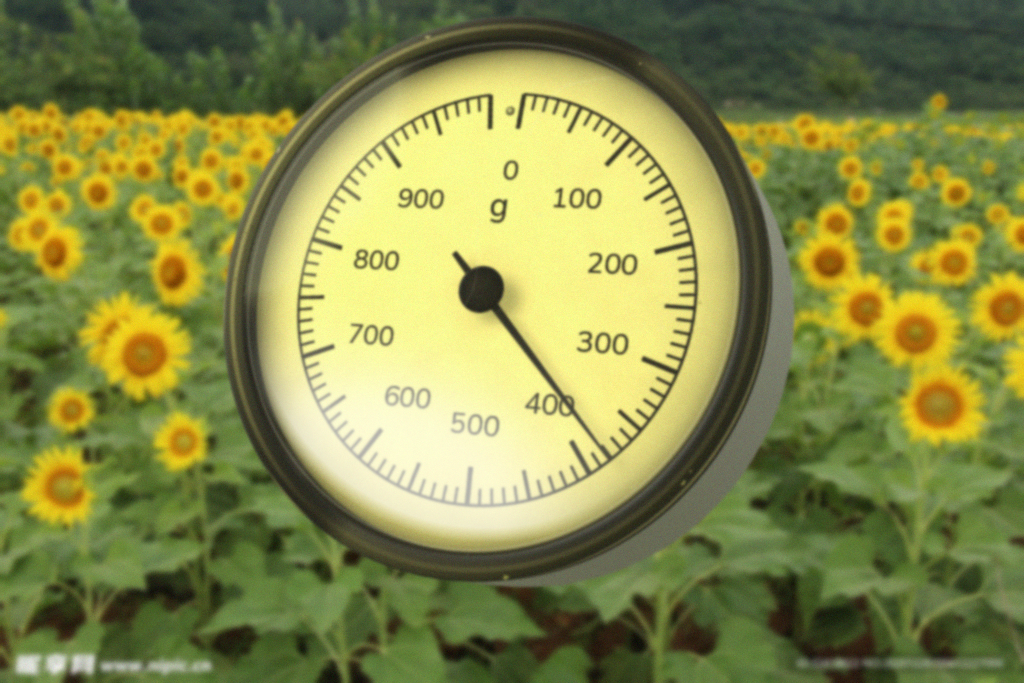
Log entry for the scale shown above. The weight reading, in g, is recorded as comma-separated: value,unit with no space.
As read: 380,g
